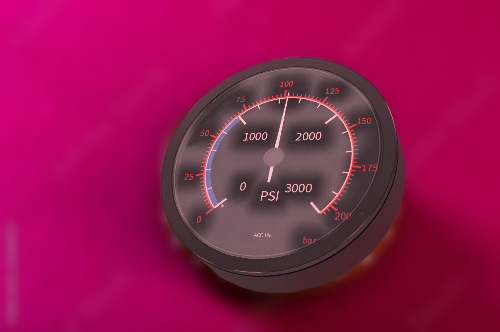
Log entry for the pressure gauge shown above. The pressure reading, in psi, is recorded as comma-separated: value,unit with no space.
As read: 1500,psi
